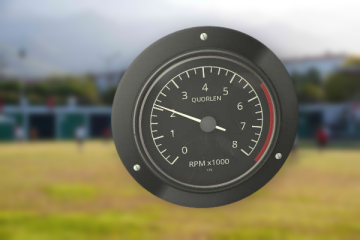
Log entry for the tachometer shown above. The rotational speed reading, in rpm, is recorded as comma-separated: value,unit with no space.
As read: 2125,rpm
